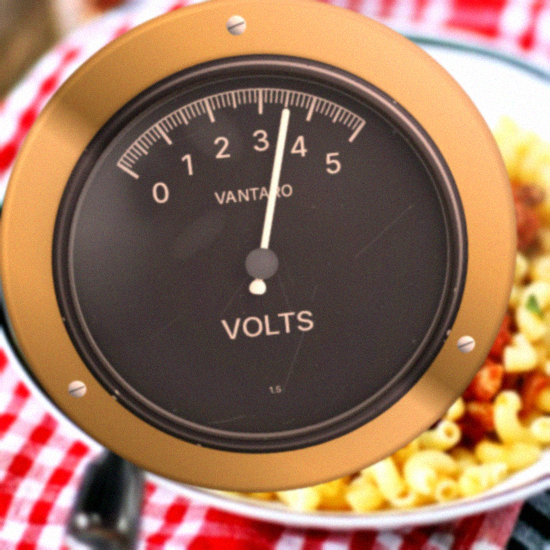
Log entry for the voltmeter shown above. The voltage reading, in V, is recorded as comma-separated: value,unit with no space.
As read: 3.5,V
